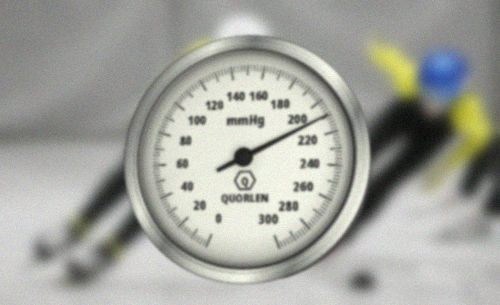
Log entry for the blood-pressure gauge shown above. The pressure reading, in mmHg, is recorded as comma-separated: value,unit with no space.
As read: 210,mmHg
